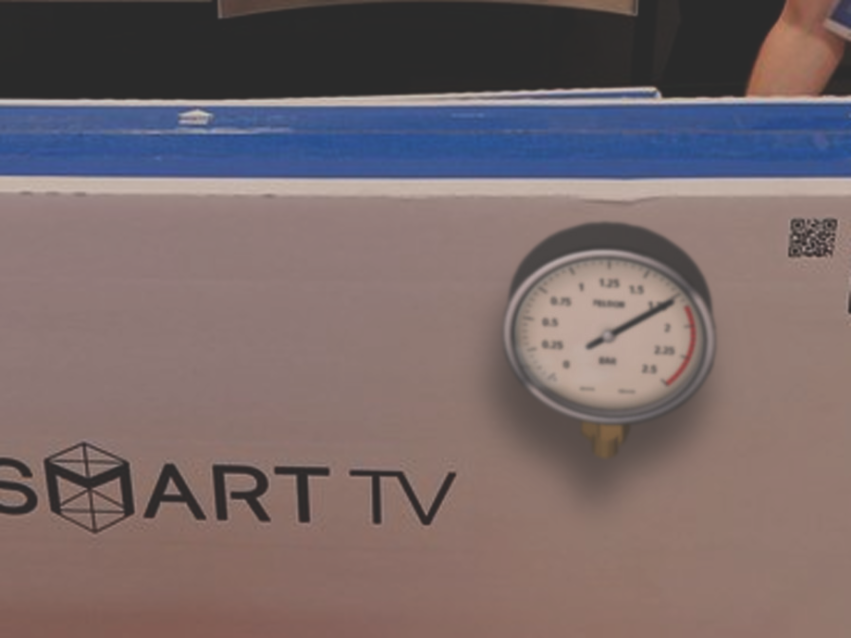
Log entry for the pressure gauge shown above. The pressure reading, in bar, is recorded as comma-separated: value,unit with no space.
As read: 1.75,bar
